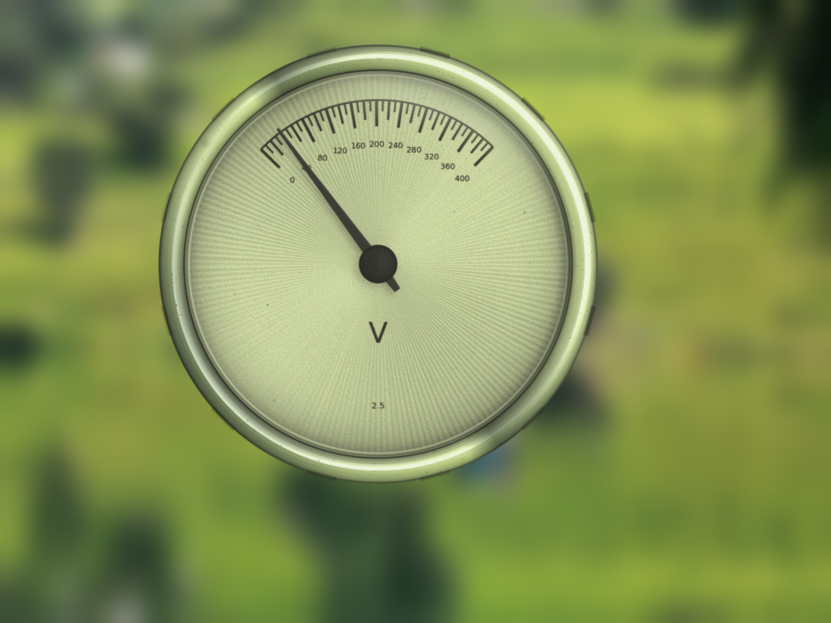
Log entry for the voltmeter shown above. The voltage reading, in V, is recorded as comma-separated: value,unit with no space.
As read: 40,V
